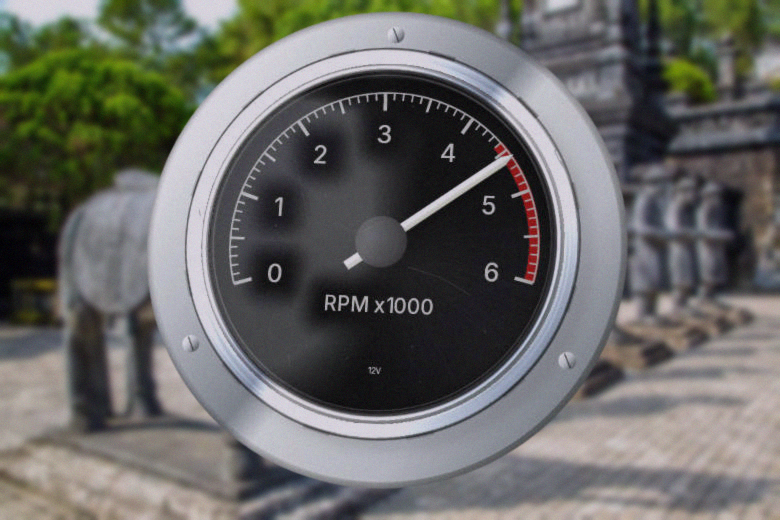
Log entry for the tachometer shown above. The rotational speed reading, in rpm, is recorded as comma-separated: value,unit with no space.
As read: 4600,rpm
